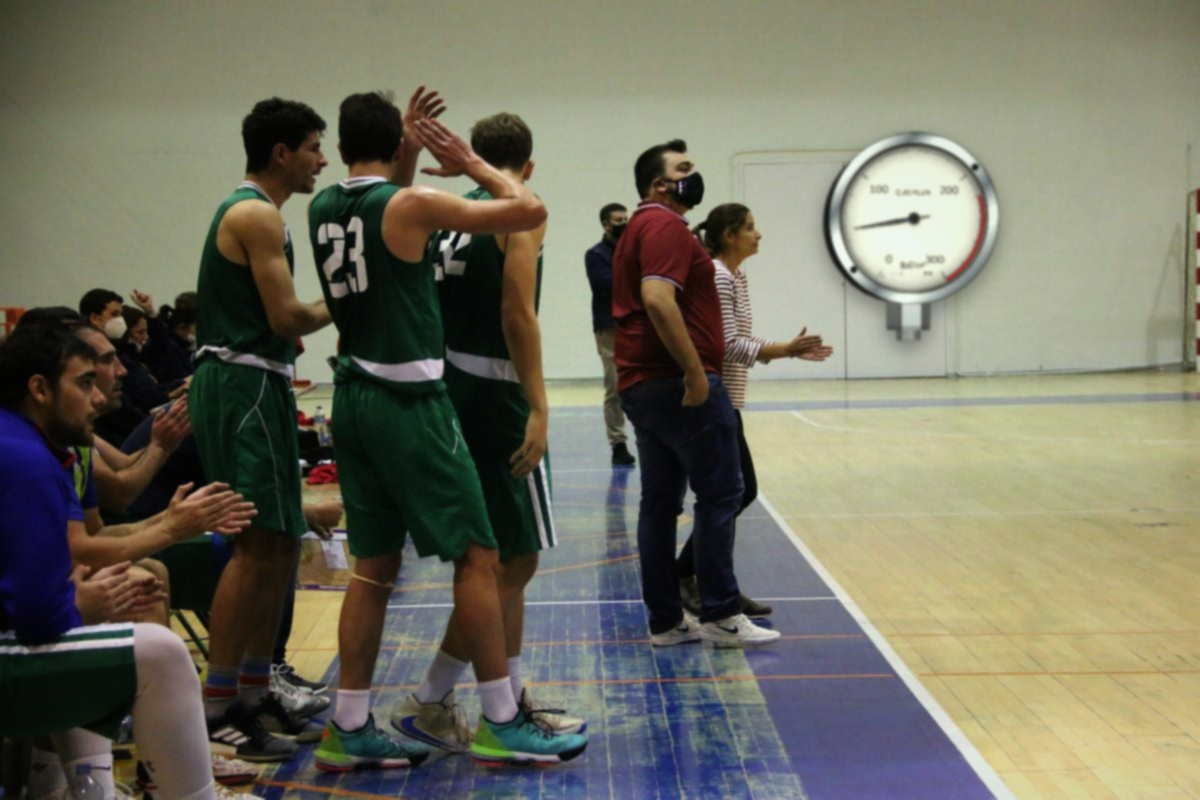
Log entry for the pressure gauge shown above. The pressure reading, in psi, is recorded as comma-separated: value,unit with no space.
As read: 50,psi
